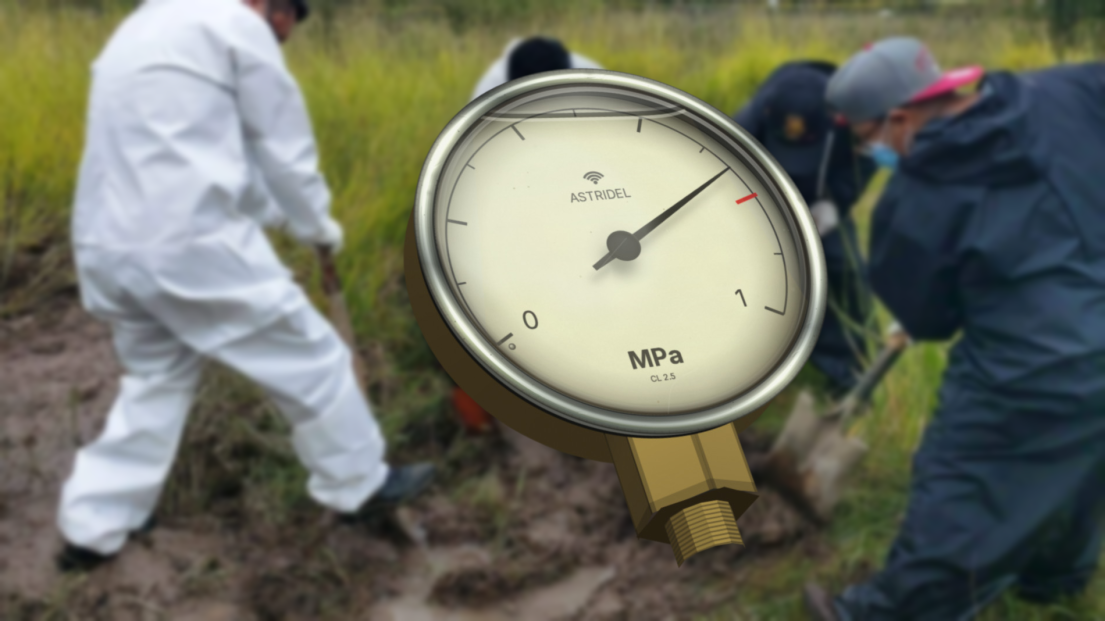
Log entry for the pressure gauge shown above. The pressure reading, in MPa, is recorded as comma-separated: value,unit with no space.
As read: 0.75,MPa
